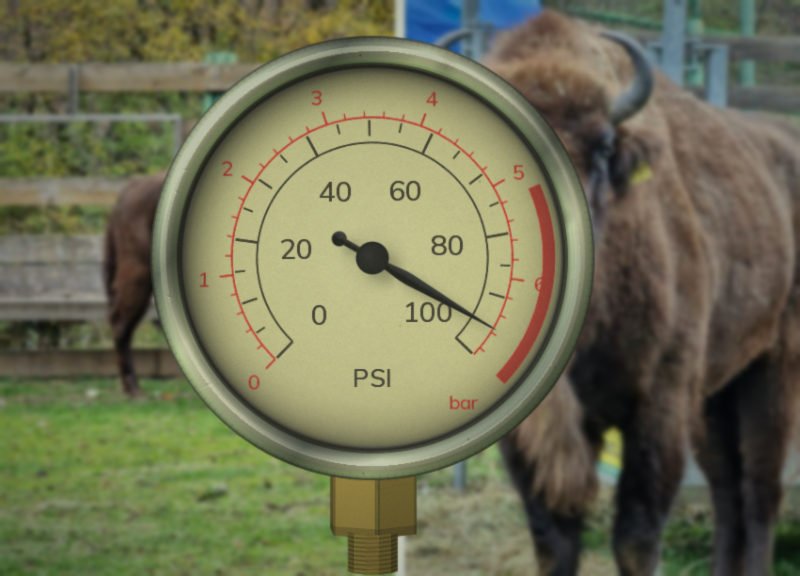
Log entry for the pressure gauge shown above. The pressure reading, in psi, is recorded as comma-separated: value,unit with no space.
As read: 95,psi
